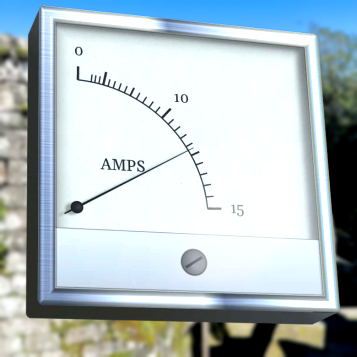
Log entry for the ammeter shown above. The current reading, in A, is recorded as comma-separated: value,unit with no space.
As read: 12.25,A
